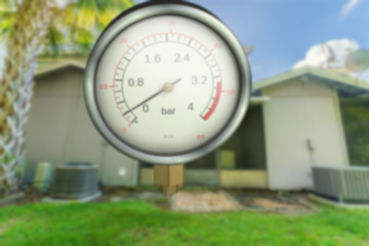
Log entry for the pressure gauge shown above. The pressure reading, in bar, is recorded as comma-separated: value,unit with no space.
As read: 0.2,bar
